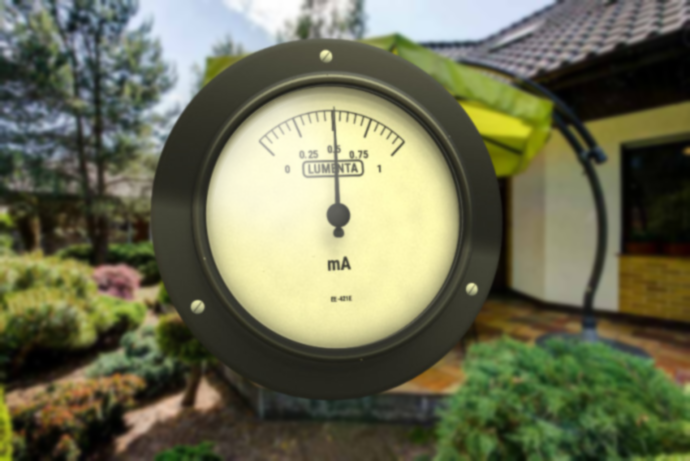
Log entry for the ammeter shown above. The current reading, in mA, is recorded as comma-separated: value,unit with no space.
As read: 0.5,mA
